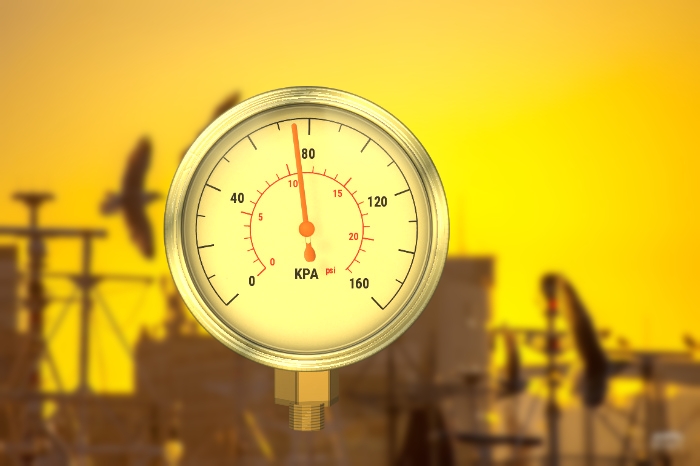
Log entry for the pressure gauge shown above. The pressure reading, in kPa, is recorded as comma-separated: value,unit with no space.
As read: 75,kPa
